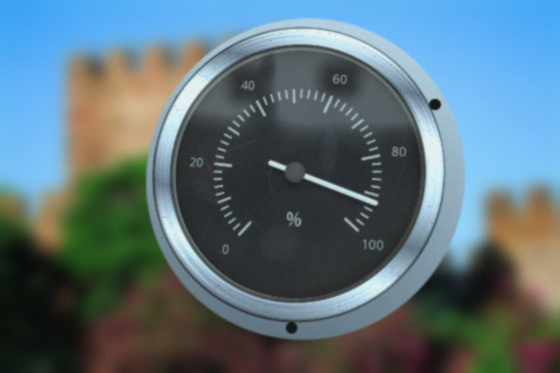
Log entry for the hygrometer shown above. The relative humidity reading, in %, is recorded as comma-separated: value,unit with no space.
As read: 92,%
